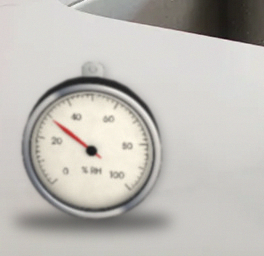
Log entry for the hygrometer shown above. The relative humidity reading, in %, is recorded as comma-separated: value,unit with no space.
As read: 30,%
